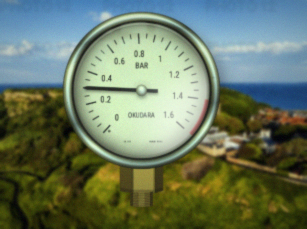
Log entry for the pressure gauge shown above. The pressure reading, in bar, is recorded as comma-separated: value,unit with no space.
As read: 0.3,bar
